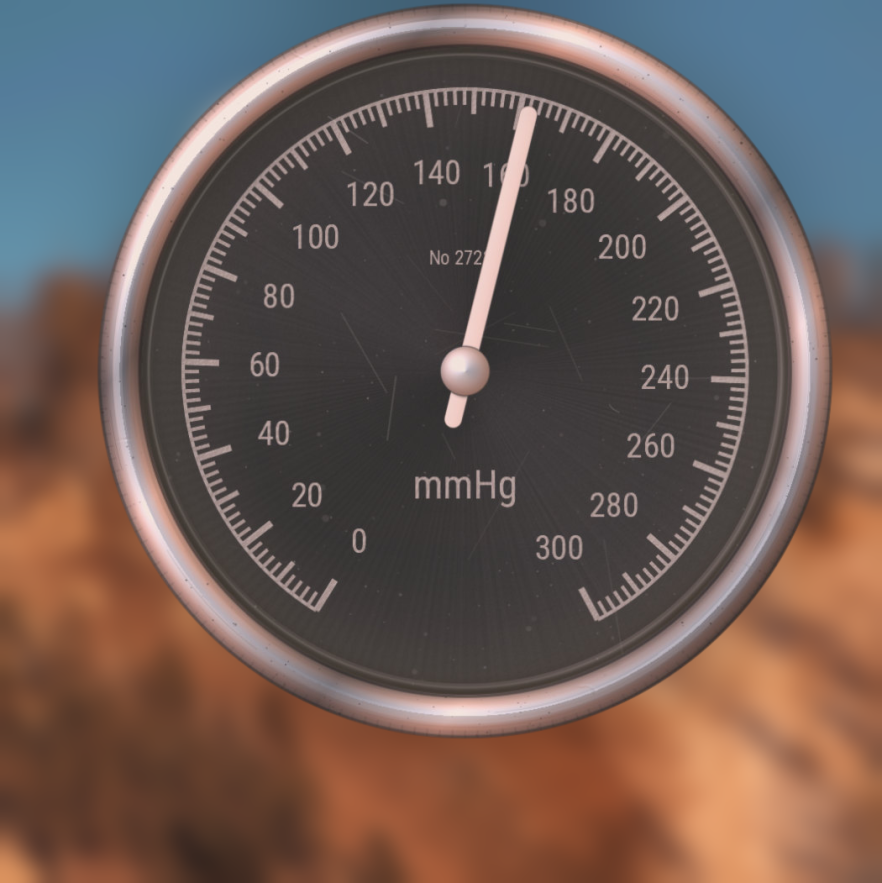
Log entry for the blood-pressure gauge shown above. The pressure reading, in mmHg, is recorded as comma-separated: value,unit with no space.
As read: 162,mmHg
